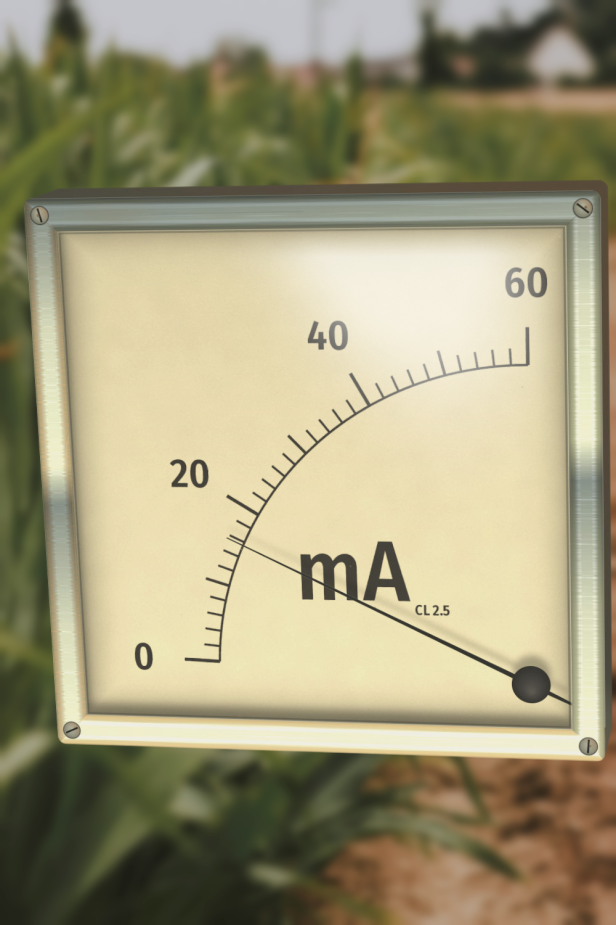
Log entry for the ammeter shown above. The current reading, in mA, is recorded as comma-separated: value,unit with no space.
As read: 16,mA
